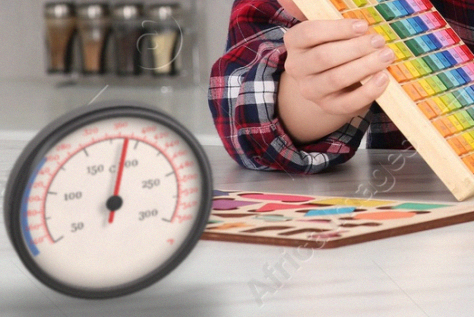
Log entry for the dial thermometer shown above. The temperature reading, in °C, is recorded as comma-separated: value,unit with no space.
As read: 187.5,°C
